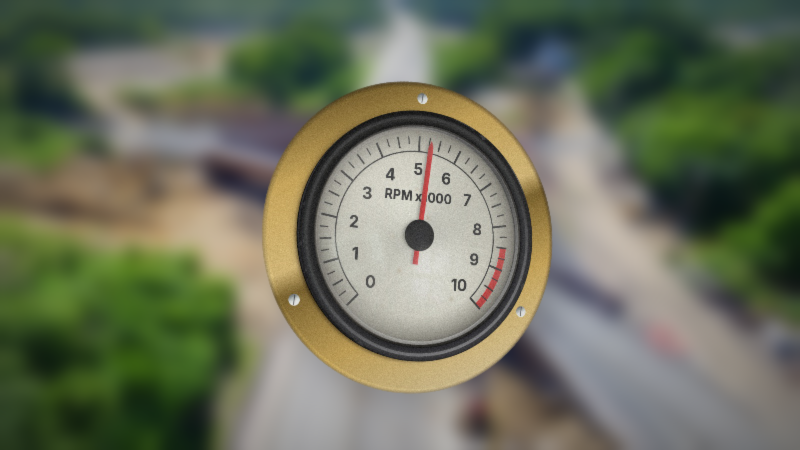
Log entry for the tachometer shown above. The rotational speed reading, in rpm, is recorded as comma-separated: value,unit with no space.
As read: 5250,rpm
